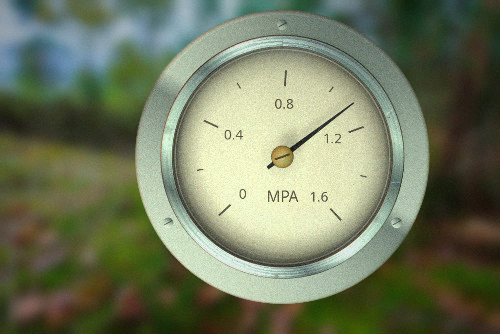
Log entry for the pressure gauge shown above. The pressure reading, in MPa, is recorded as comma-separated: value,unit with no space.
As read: 1.1,MPa
